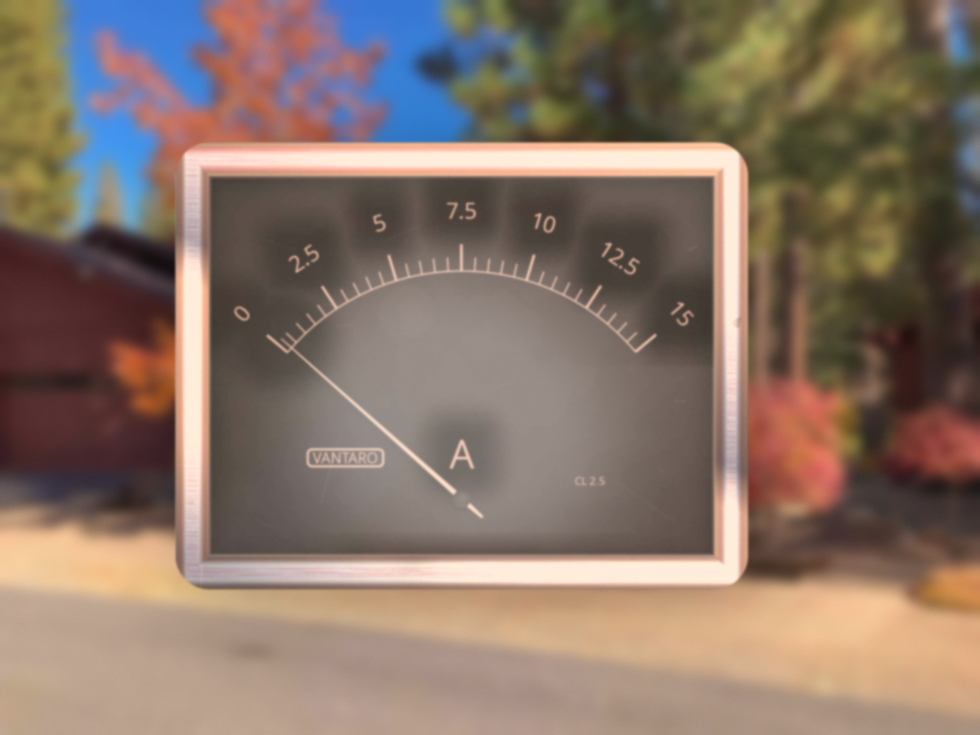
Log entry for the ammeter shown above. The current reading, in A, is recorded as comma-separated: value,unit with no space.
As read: 0.25,A
